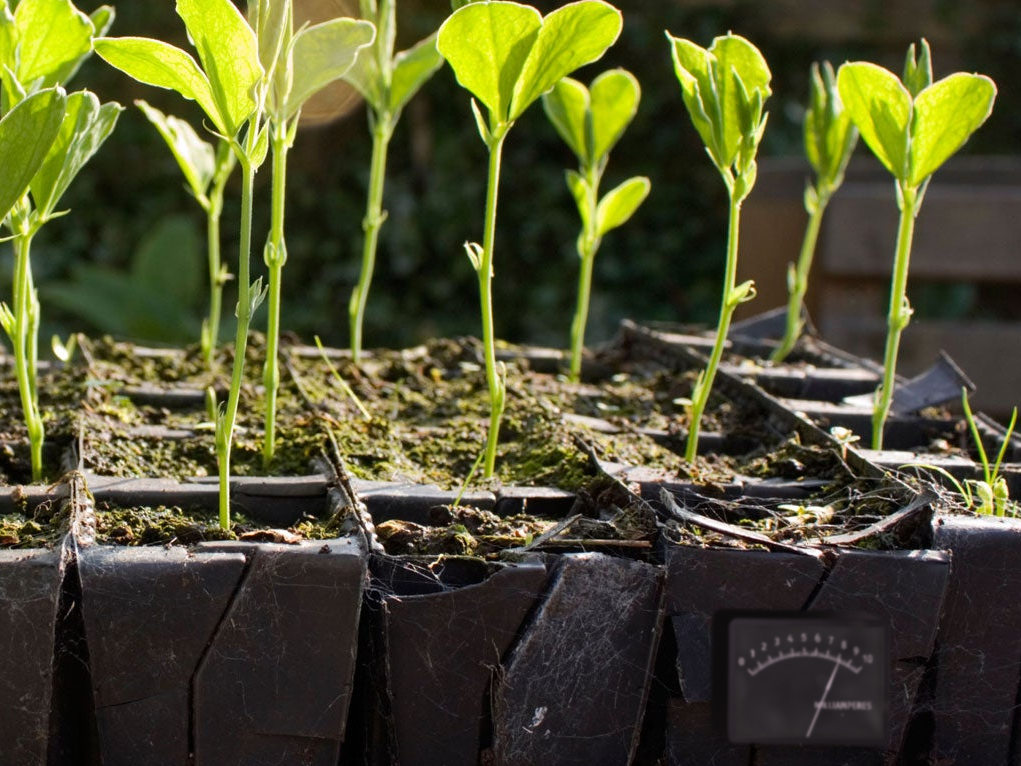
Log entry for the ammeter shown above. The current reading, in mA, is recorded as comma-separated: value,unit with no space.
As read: 8,mA
